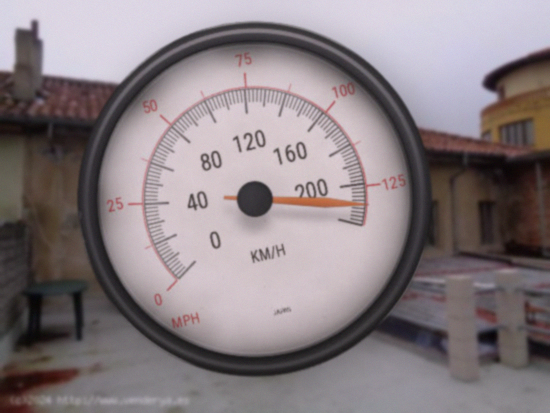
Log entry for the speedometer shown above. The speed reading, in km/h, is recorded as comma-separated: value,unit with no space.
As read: 210,km/h
